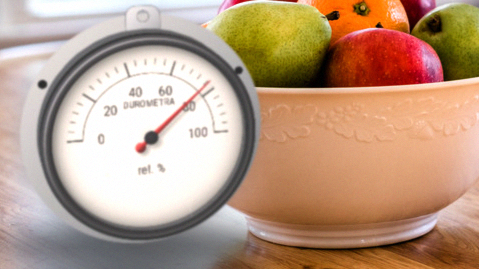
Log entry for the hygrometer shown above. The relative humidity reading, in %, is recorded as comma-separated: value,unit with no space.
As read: 76,%
